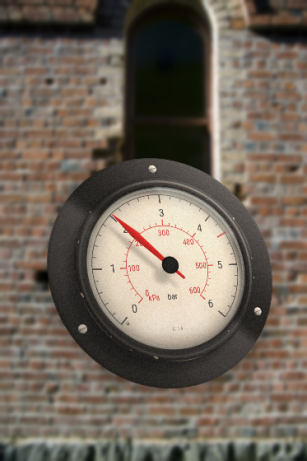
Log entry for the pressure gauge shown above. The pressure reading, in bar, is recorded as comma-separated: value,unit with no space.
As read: 2,bar
